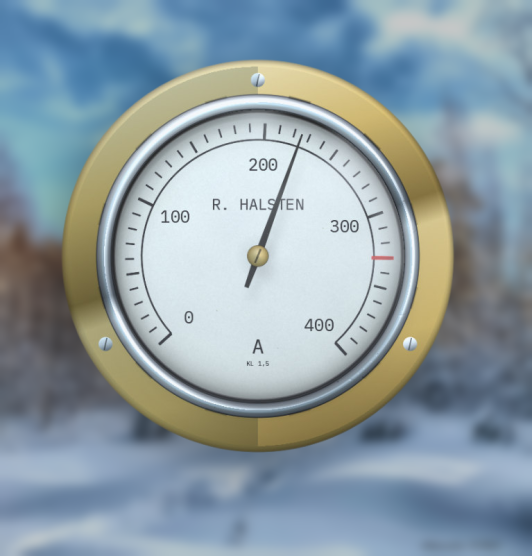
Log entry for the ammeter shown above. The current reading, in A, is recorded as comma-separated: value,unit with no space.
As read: 225,A
